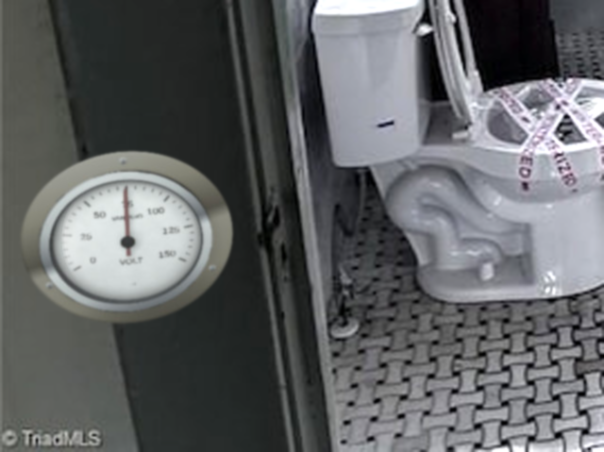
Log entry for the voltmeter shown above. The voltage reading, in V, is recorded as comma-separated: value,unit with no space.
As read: 75,V
